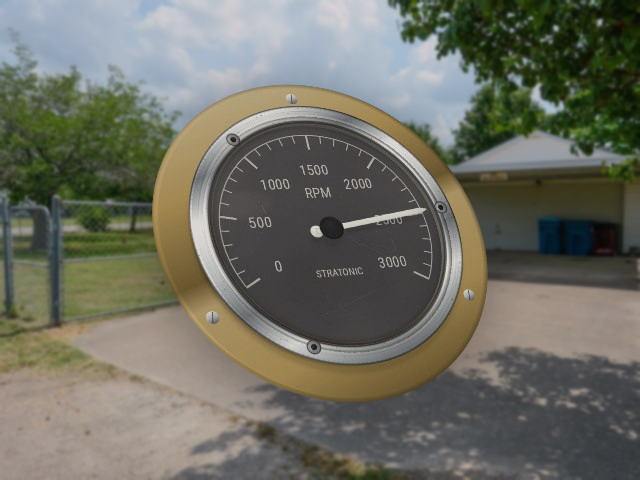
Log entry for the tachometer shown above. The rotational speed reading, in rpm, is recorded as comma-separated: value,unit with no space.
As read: 2500,rpm
